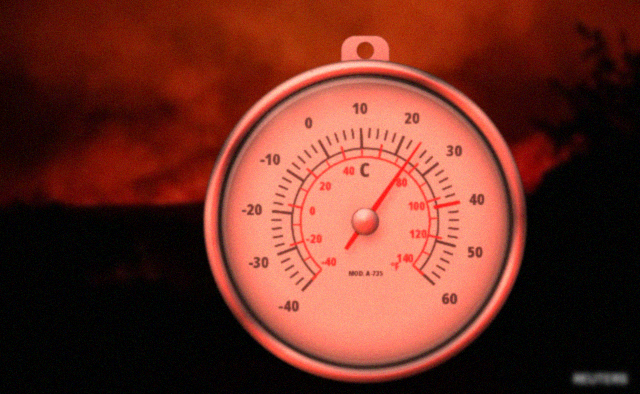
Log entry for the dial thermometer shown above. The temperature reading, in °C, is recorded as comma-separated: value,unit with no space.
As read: 24,°C
